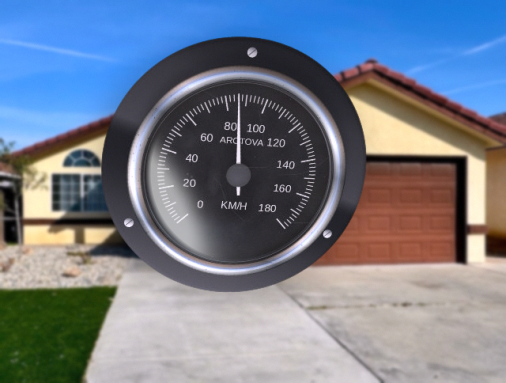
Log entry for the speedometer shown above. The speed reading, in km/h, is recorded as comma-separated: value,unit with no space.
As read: 86,km/h
